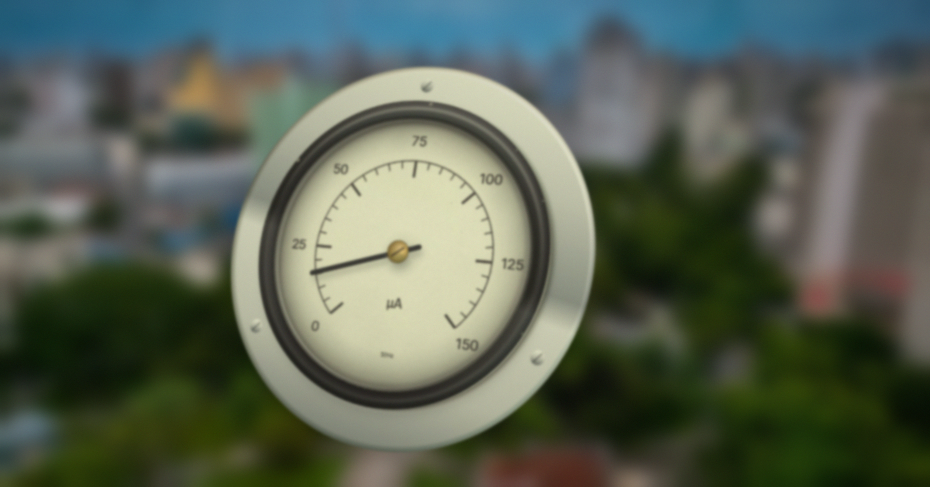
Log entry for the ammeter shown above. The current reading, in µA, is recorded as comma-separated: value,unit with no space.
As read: 15,µA
